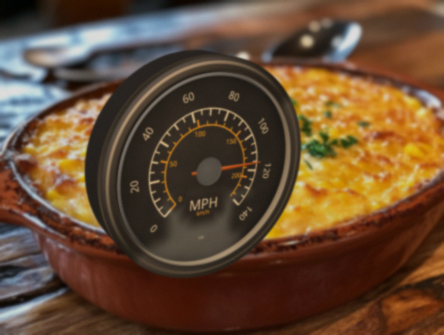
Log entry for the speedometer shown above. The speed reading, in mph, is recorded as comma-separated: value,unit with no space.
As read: 115,mph
